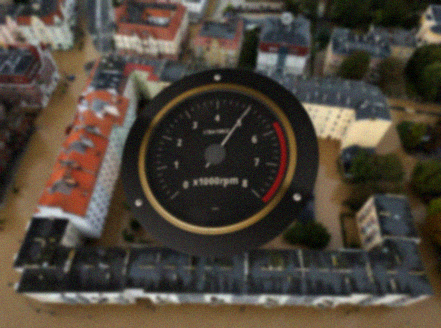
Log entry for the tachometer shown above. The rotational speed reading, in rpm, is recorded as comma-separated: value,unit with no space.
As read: 5000,rpm
